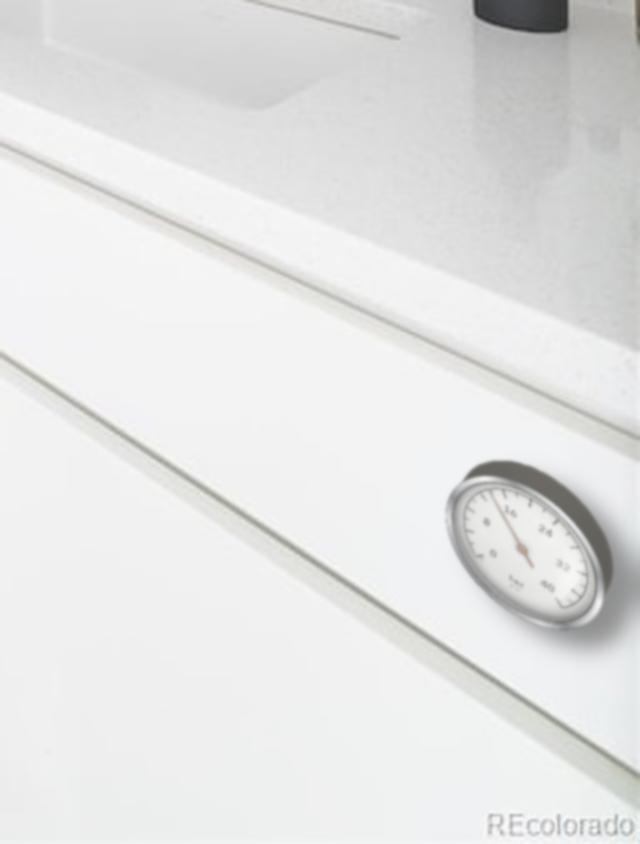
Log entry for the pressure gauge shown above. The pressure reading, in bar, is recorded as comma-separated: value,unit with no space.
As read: 14,bar
